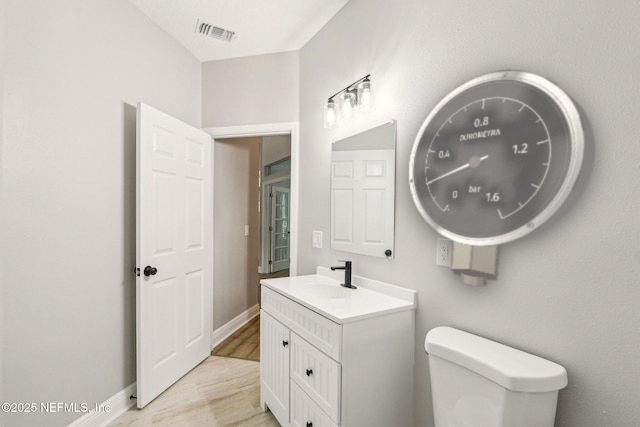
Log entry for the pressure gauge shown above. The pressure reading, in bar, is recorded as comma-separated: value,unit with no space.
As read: 0.2,bar
